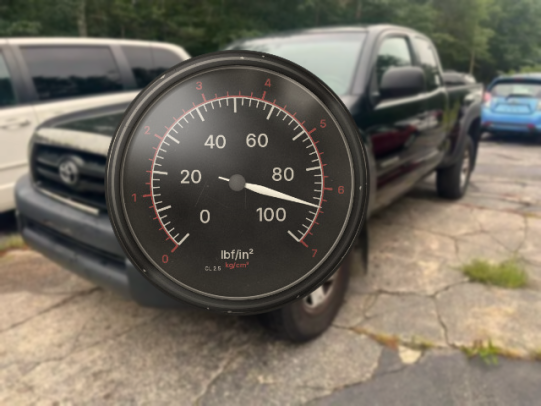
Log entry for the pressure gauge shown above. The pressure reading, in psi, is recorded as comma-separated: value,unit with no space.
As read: 90,psi
